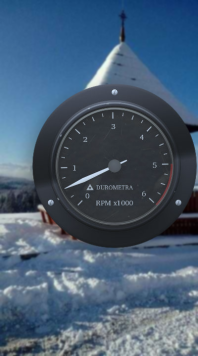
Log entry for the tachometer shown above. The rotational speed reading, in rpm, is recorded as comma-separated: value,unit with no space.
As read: 500,rpm
